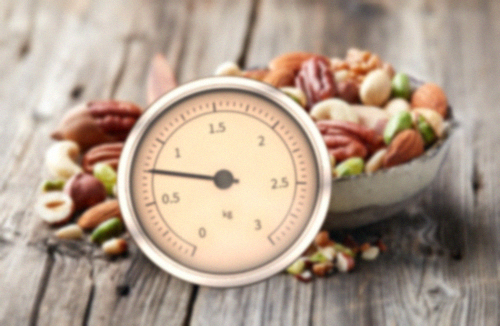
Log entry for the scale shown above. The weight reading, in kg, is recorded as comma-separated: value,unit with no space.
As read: 0.75,kg
